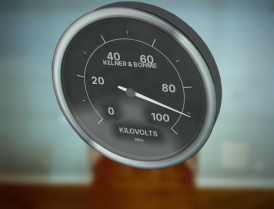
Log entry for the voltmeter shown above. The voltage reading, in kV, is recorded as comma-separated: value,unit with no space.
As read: 90,kV
